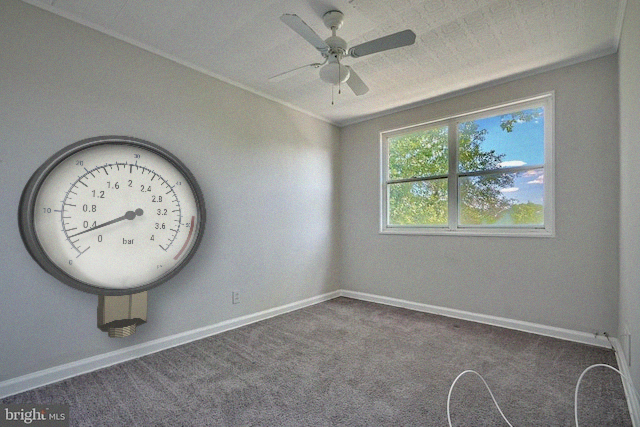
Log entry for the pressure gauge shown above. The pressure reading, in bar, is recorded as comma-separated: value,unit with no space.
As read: 0.3,bar
